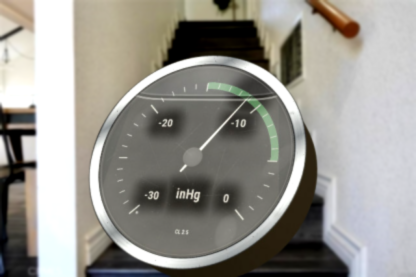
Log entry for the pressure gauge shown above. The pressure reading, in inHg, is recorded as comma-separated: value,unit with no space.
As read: -11,inHg
